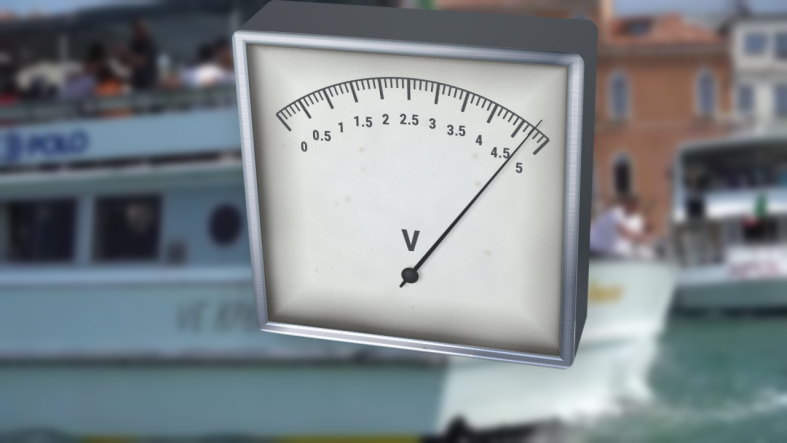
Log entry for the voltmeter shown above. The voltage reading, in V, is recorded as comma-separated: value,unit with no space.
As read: 4.7,V
